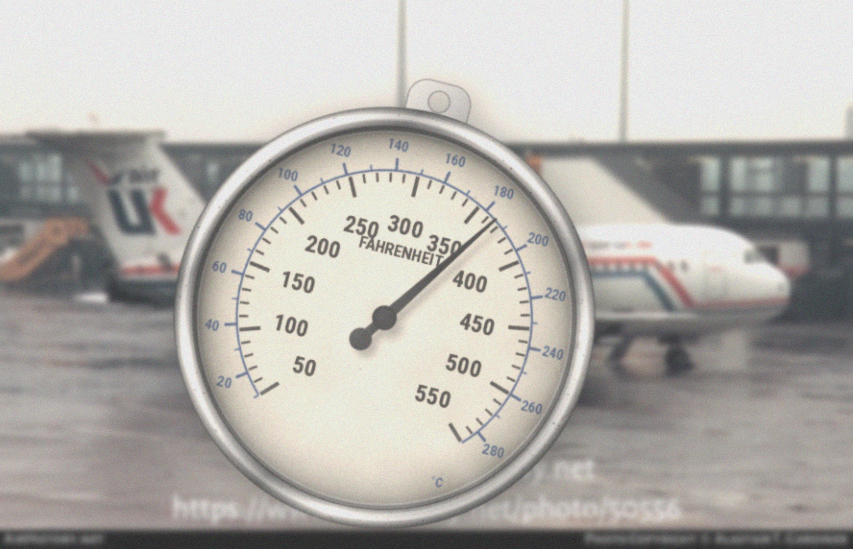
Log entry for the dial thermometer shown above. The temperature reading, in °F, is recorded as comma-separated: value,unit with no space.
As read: 365,°F
